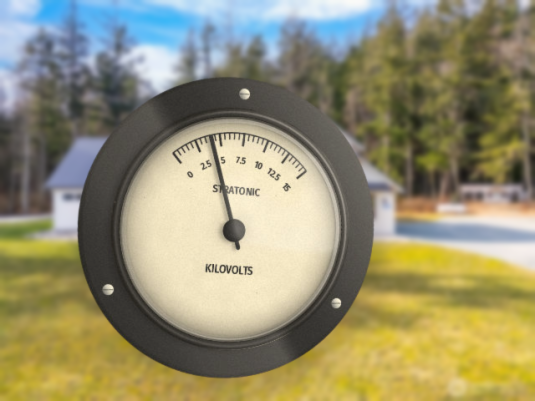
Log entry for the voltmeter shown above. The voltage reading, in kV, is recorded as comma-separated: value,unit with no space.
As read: 4,kV
